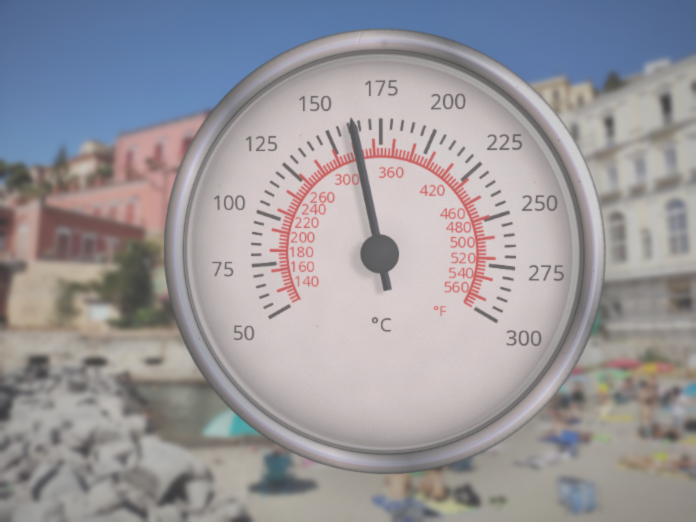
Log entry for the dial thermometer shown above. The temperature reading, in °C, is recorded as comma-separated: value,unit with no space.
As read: 162.5,°C
